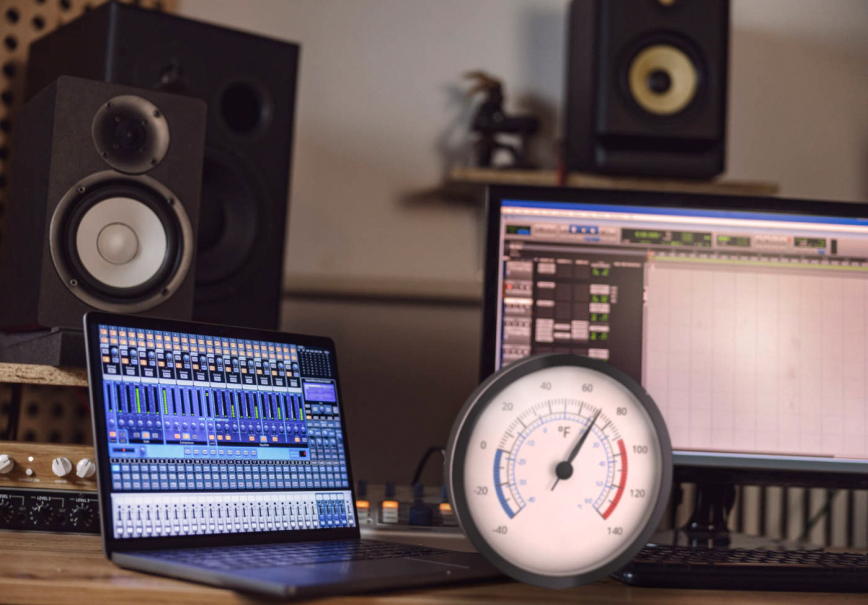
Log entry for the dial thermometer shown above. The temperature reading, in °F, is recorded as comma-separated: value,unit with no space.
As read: 70,°F
